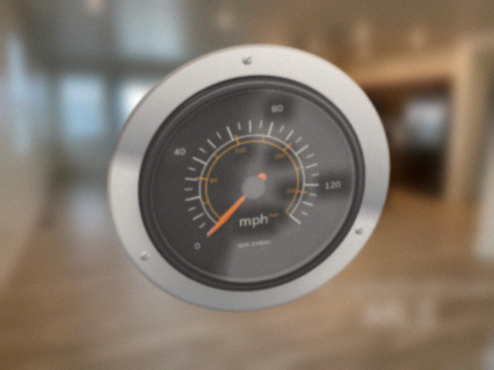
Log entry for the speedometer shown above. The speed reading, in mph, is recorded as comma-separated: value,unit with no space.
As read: 0,mph
